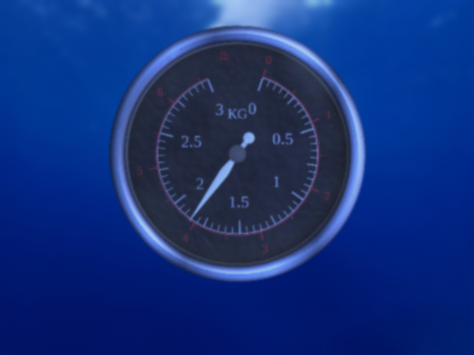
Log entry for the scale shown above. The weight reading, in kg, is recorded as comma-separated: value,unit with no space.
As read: 1.85,kg
